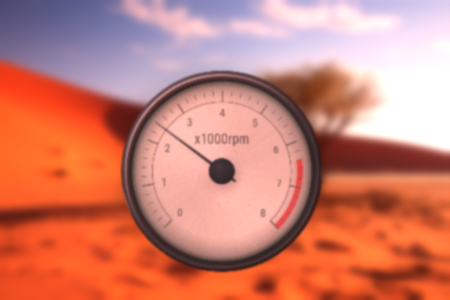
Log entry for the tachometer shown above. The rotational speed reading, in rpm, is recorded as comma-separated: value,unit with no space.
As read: 2400,rpm
